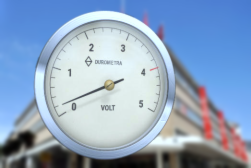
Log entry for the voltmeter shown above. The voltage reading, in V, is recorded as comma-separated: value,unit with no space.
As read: 0.2,V
